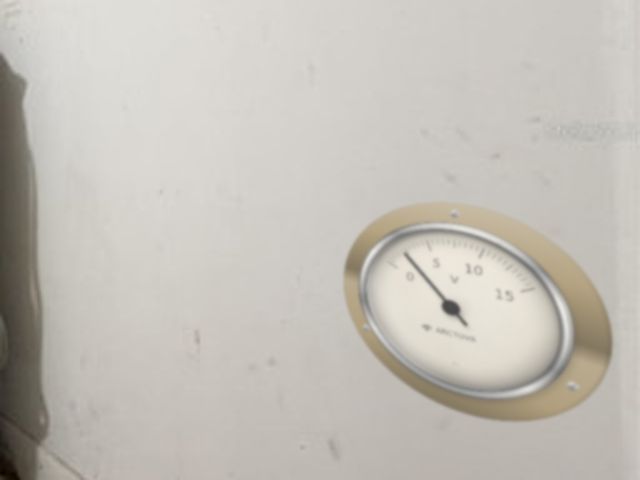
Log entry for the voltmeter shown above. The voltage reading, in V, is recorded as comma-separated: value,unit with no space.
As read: 2.5,V
